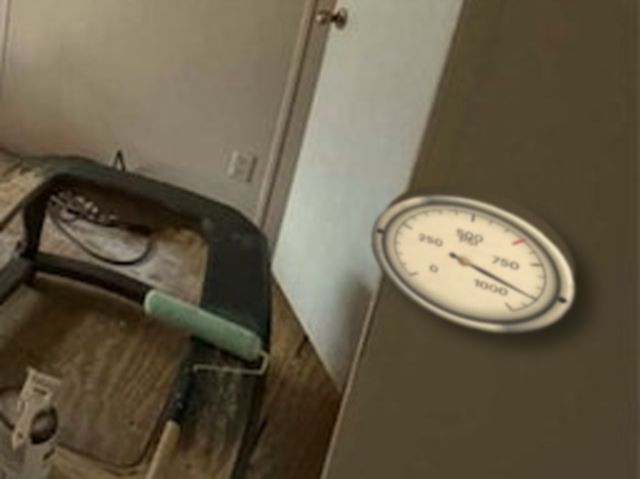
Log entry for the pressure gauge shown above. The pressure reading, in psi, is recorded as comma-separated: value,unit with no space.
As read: 900,psi
